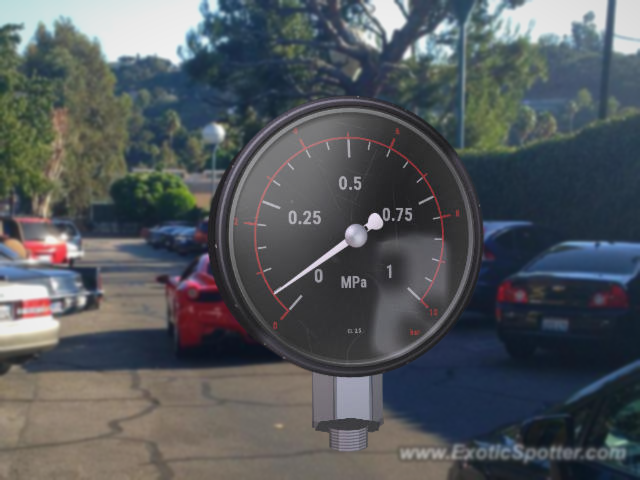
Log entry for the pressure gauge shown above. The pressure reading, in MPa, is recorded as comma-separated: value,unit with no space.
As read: 0.05,MPa
